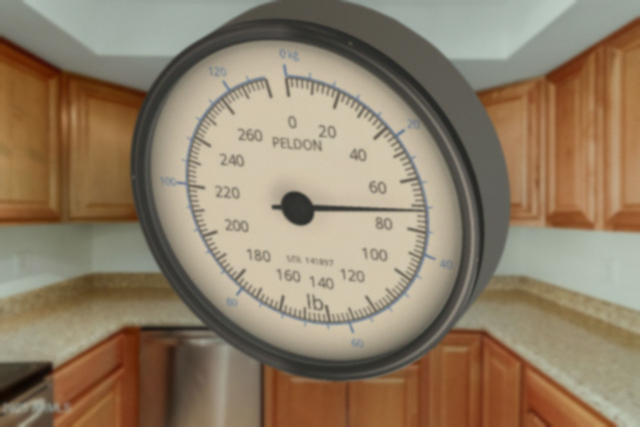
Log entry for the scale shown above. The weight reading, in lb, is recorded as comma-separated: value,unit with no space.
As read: 70,lb
